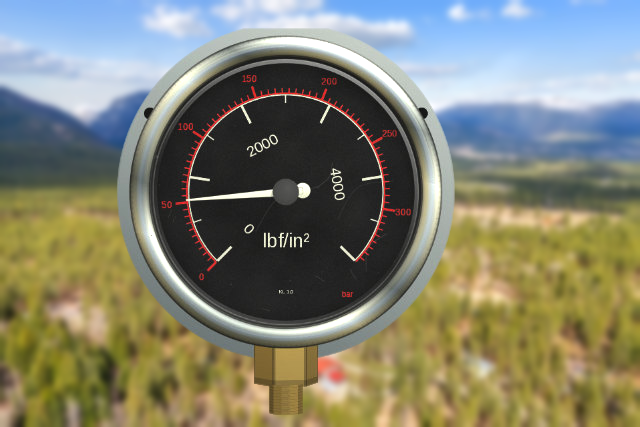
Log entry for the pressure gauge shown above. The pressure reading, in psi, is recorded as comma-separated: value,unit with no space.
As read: 750,psi
